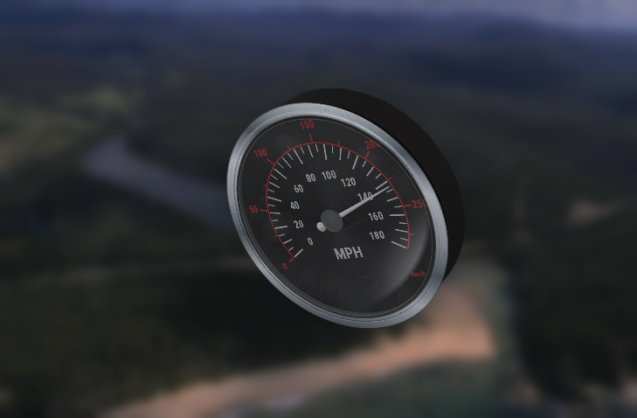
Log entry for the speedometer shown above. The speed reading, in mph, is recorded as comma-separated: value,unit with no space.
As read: 142.5,mph
